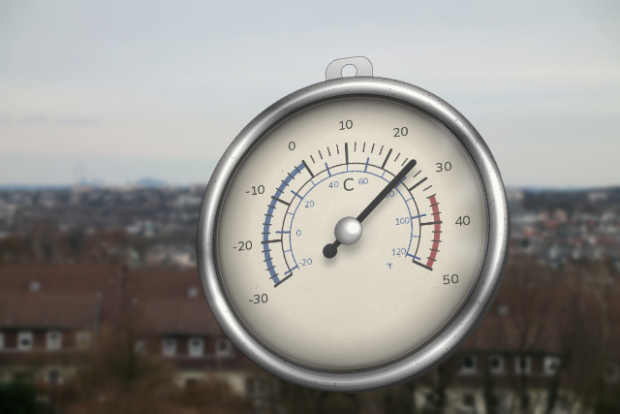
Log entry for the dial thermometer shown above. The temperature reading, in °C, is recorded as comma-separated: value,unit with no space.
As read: 26,°C
